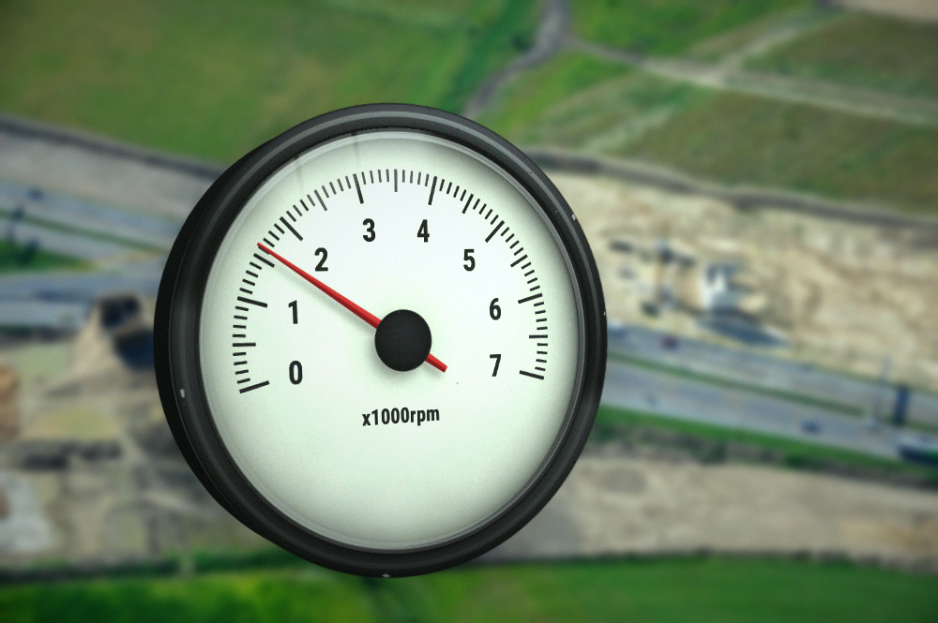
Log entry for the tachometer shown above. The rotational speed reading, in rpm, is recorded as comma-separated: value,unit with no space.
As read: 1600,rpm
